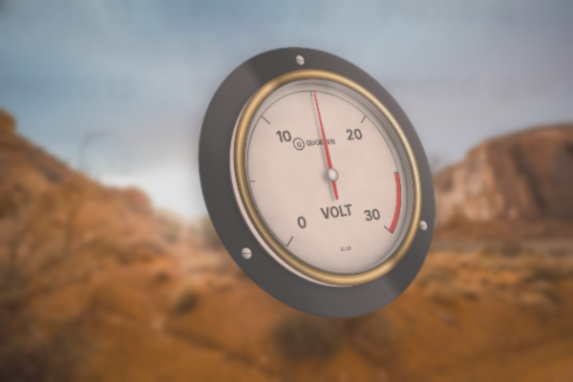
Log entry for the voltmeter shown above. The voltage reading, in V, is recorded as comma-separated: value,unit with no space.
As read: 15,V
